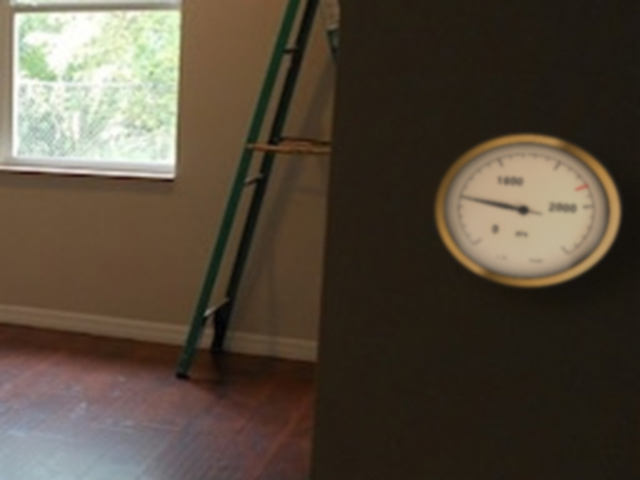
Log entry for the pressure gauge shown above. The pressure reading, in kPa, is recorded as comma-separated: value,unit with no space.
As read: 500,kPa
